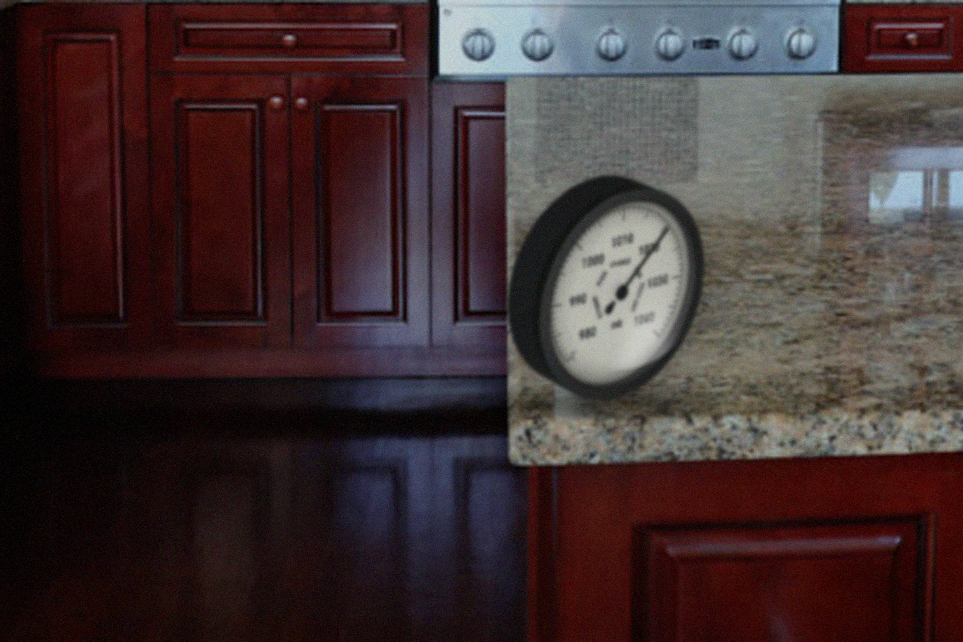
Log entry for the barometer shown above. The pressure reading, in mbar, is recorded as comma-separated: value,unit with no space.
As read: 1020,mbar
